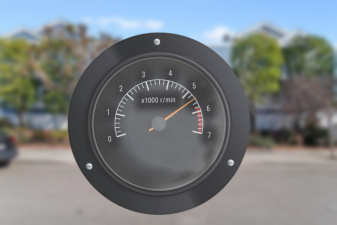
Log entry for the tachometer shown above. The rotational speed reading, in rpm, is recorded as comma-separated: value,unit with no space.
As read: 5400,rpm
